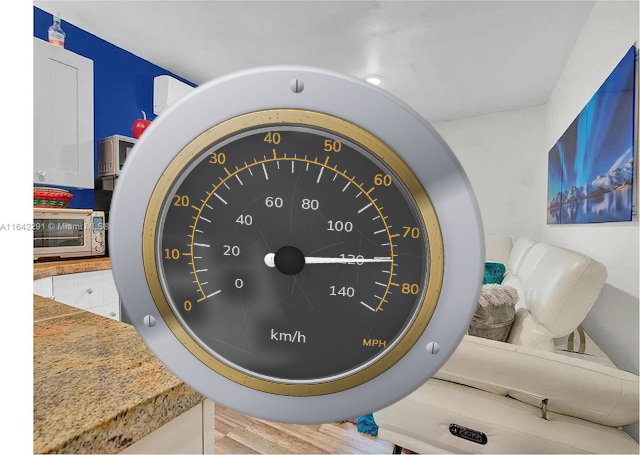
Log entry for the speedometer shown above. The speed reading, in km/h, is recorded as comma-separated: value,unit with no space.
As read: 120,km/h
